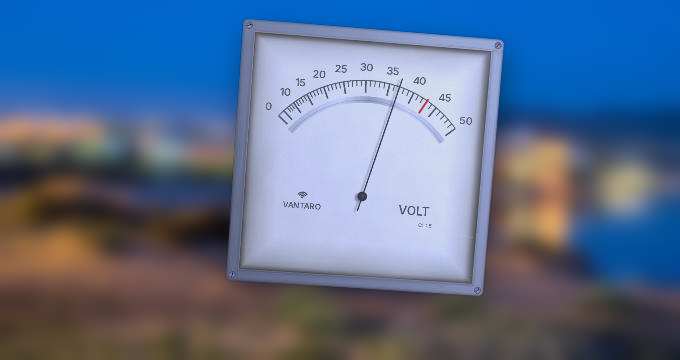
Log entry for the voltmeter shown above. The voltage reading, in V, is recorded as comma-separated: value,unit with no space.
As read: 37,V
